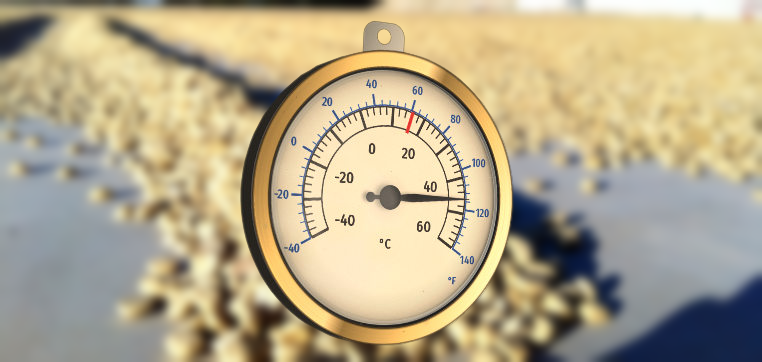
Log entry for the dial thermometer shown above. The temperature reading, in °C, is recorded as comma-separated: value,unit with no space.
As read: 46,°C
